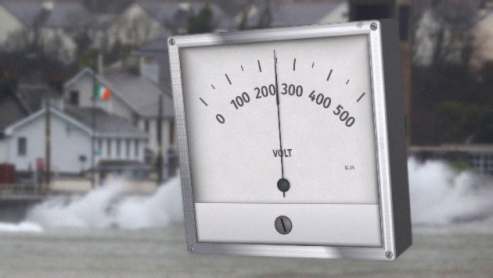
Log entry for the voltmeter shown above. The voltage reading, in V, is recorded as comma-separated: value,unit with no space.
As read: 250,V
